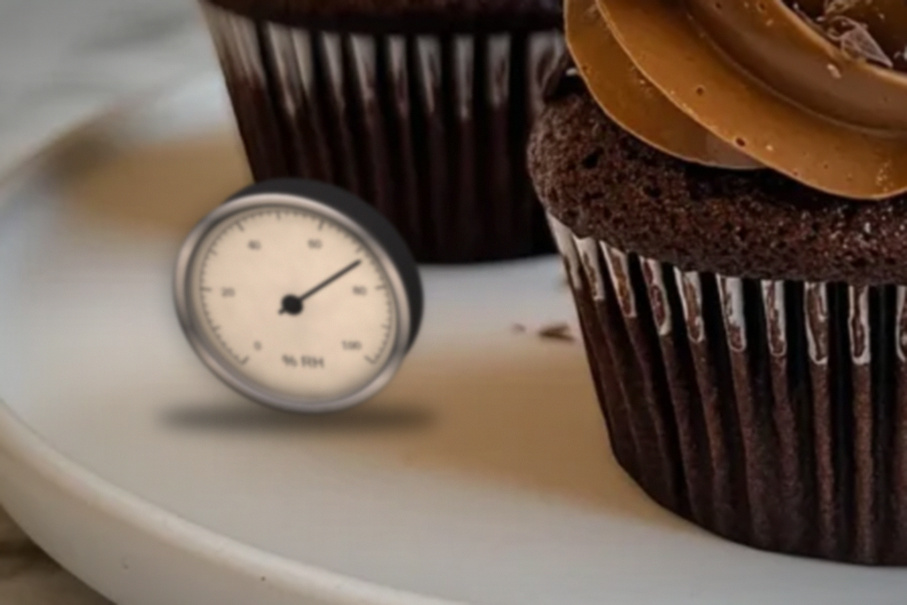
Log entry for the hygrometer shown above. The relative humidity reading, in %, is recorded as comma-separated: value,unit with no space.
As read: 72,%
